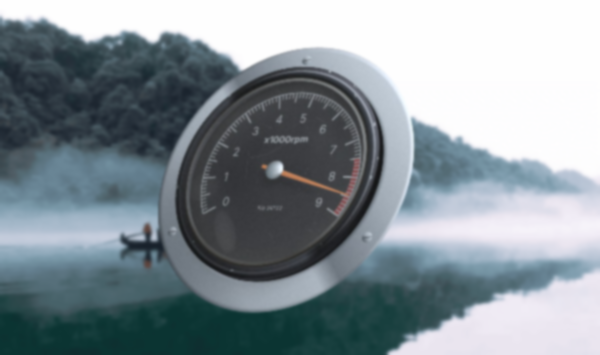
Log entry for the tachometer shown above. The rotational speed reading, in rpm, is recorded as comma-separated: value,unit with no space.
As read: 8500,rpm
